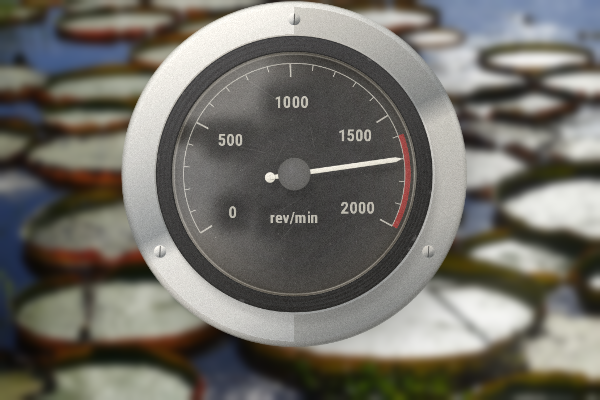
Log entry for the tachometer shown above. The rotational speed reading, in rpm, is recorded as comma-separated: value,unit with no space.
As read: 1700,rpm
